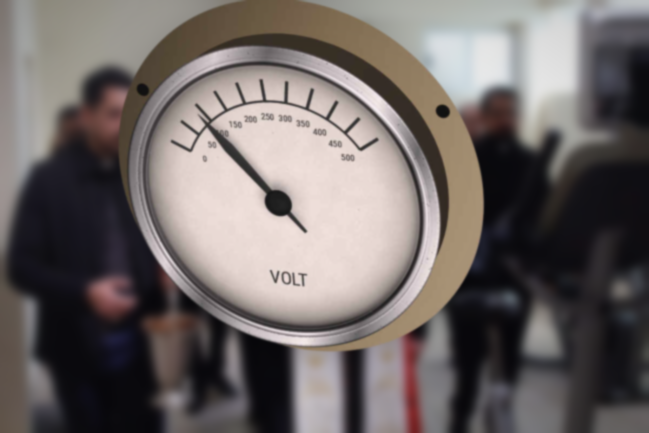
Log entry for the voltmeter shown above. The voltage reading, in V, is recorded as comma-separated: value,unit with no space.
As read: 100,V
